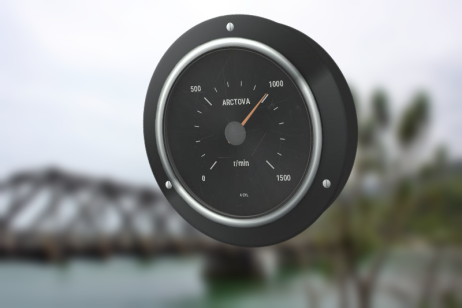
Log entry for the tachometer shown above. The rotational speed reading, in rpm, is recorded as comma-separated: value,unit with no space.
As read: 1000,rpm
